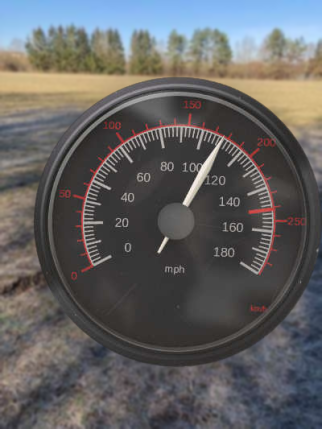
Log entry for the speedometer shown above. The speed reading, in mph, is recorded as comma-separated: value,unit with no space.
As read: 110,mph
